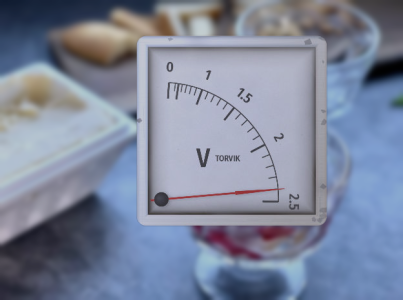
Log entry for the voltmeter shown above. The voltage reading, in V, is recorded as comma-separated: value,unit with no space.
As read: 2.4,V
